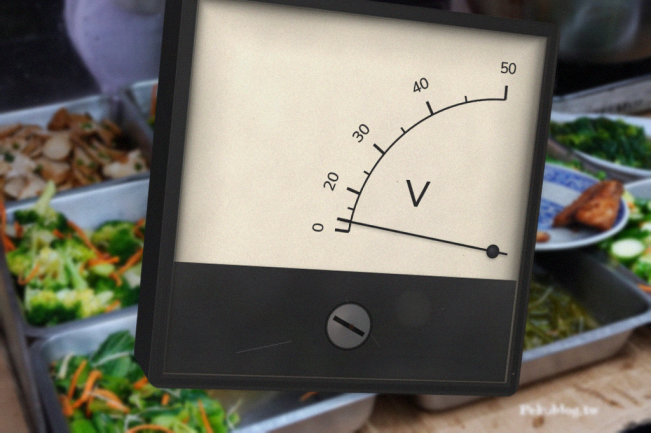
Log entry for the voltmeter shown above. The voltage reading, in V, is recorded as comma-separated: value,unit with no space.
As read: 10,V
